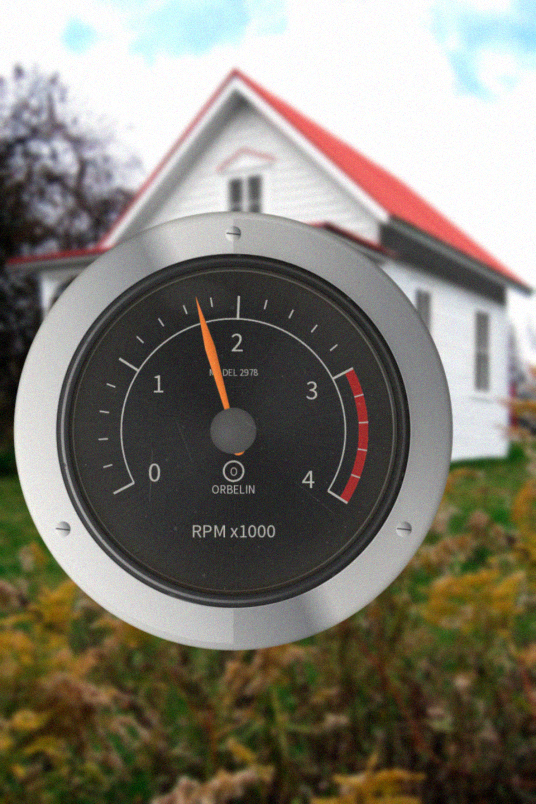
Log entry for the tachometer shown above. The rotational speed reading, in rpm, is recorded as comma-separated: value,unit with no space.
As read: 1700,rpm
